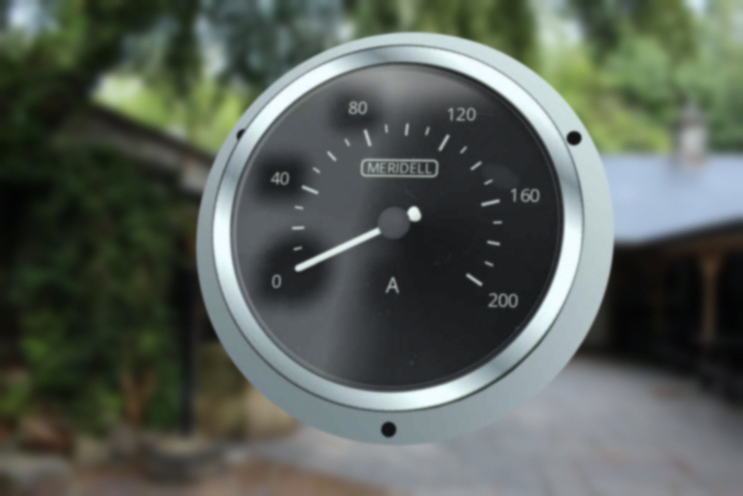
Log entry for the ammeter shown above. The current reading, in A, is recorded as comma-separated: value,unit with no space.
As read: 0,A
